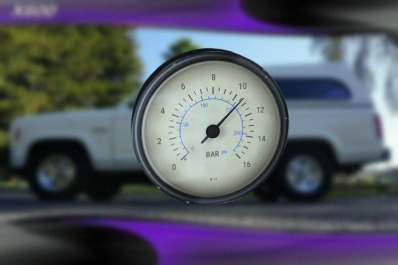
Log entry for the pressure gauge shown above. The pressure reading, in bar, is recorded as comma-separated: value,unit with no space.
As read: 10.5,bar
